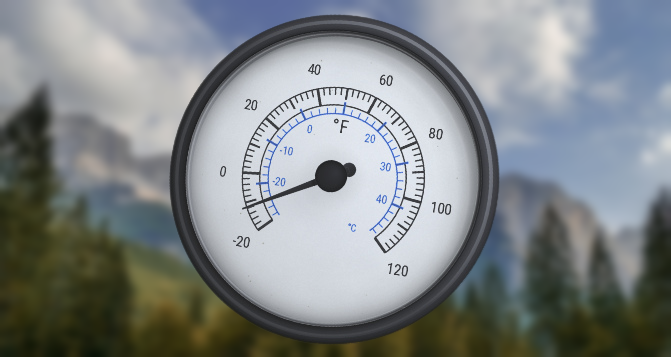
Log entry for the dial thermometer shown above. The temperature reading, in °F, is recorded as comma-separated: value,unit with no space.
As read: -12,°F
